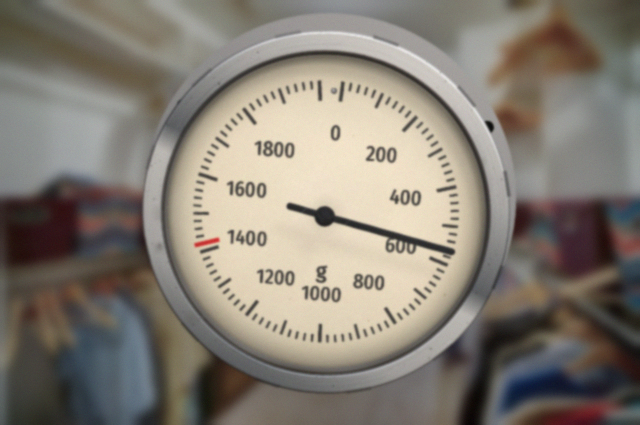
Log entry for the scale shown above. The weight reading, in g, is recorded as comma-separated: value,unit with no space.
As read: 560,g
